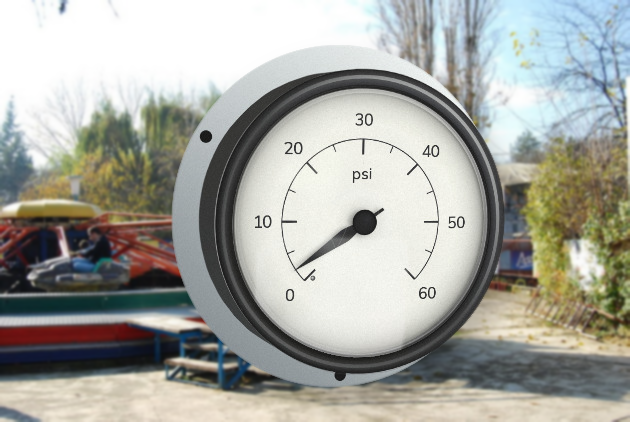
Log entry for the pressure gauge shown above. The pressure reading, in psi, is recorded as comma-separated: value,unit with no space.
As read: 2.5,psi
